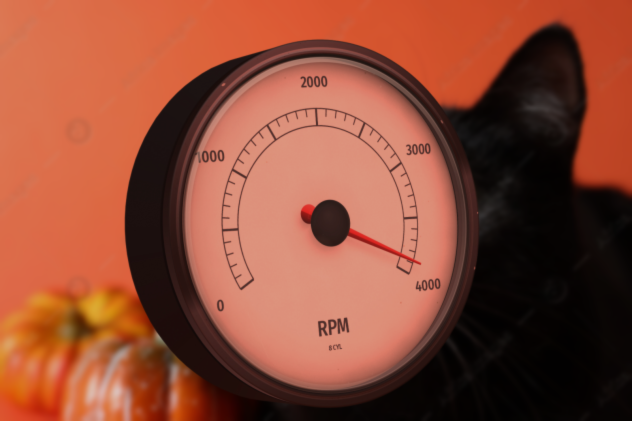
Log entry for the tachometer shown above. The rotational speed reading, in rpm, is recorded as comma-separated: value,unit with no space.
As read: 3900,rpm
